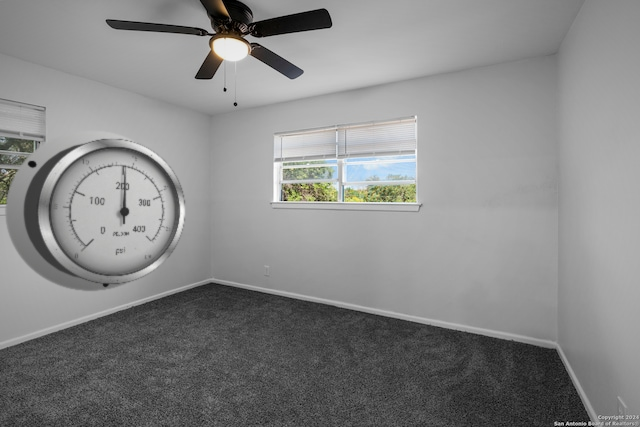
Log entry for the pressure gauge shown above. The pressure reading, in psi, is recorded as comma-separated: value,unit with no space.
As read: 200,psi
